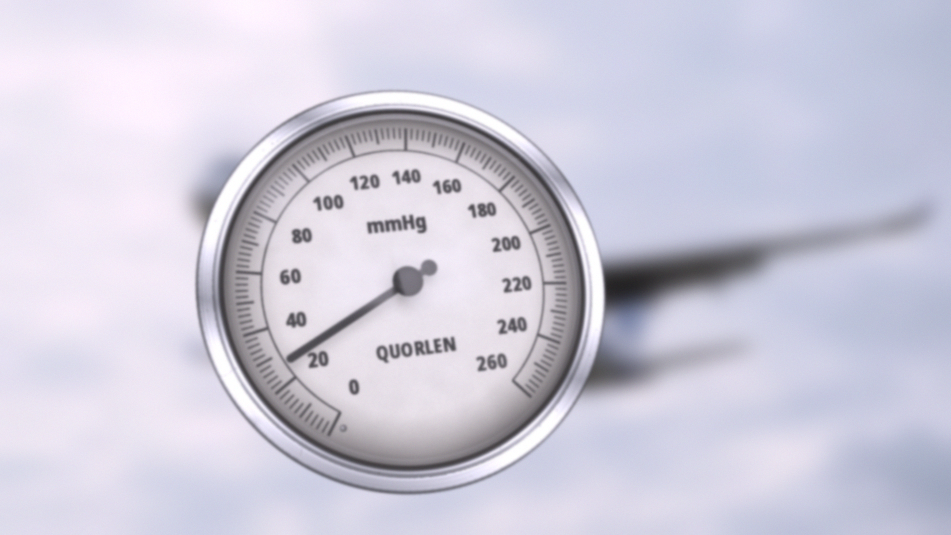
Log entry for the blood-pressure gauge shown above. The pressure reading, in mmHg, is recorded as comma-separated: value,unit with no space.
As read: 26,mmHg
